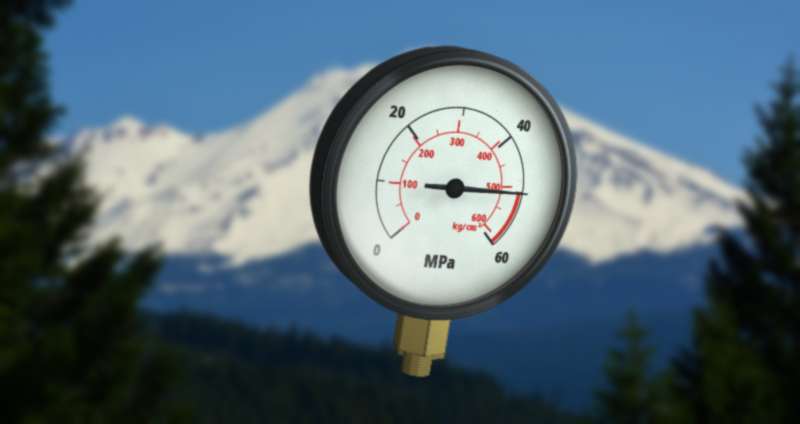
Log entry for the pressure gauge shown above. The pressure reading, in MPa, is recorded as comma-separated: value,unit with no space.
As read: 50,MPa
